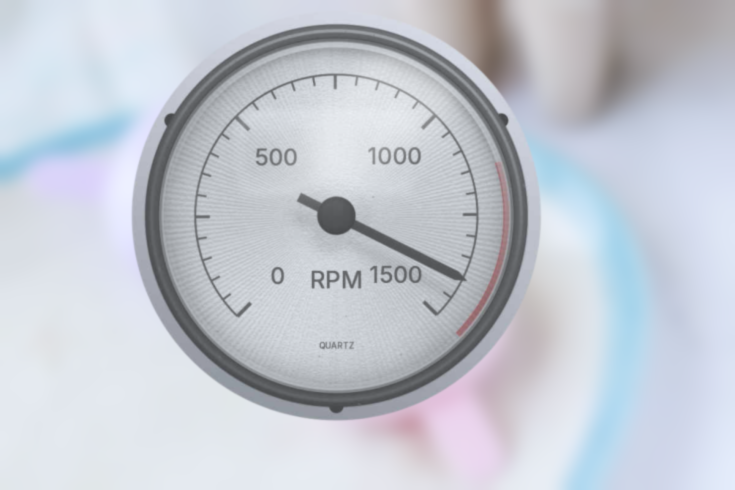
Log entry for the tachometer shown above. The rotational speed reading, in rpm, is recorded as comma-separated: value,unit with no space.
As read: 1400,rpm
